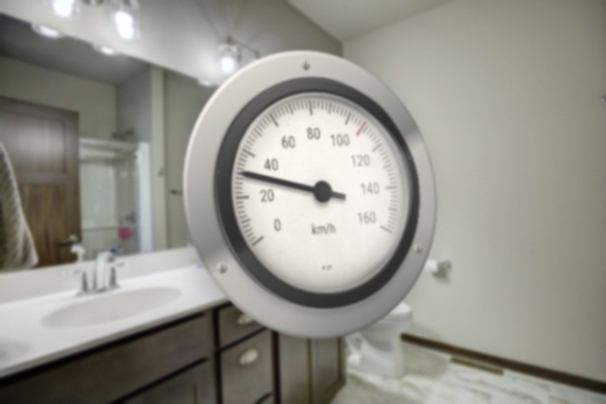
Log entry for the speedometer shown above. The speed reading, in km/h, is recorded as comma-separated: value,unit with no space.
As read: 30,km/h
